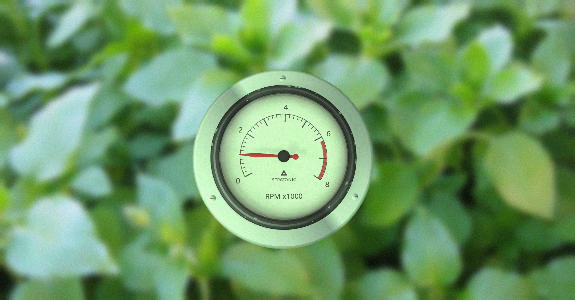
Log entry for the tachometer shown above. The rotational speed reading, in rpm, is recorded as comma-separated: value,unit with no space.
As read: 1000,rpm
